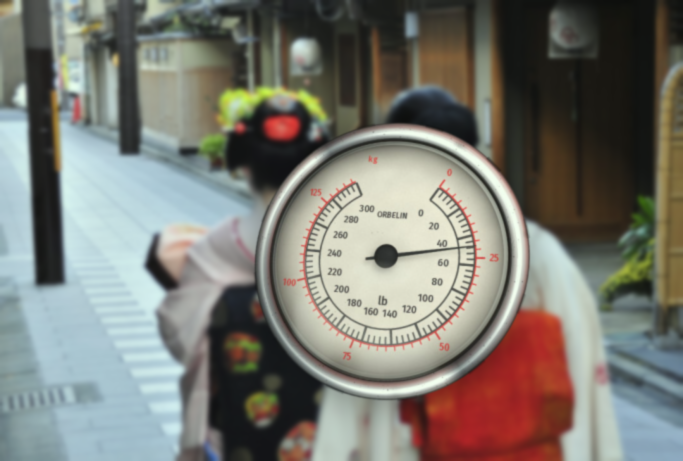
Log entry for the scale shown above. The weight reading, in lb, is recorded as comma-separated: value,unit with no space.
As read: 48,lb
